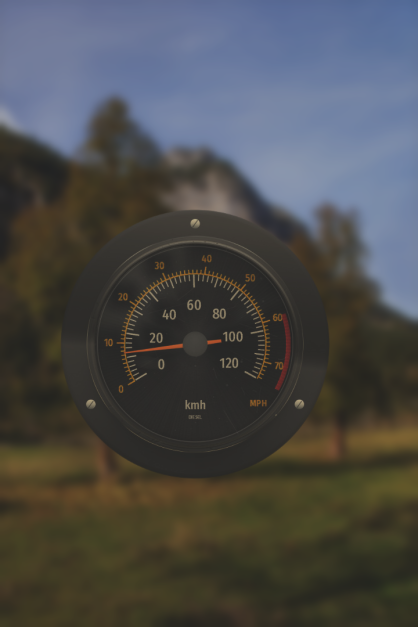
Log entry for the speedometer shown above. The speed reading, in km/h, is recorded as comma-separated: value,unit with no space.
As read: 12,km/h
